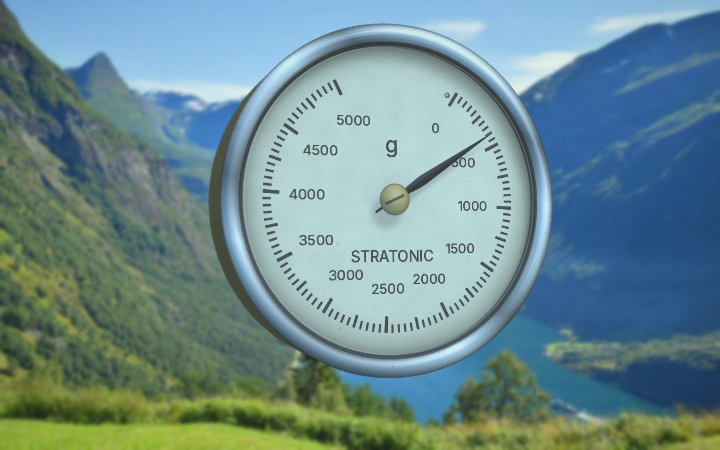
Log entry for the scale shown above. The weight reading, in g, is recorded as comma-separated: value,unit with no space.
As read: 400,g
